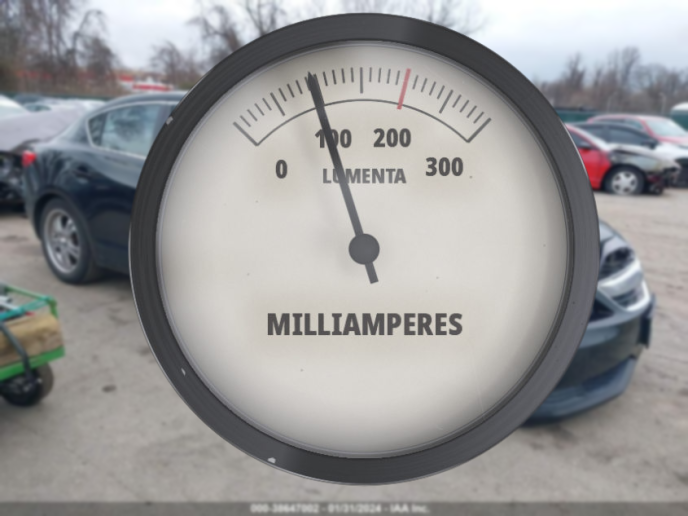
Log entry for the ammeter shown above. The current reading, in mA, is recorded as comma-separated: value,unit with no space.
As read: 95,mA
